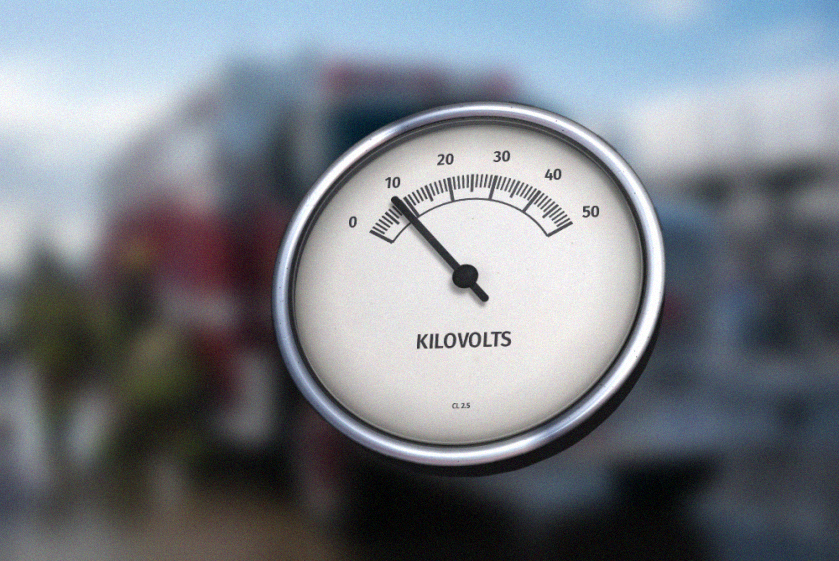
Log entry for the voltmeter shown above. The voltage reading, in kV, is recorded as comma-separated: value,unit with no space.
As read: 8,kV
